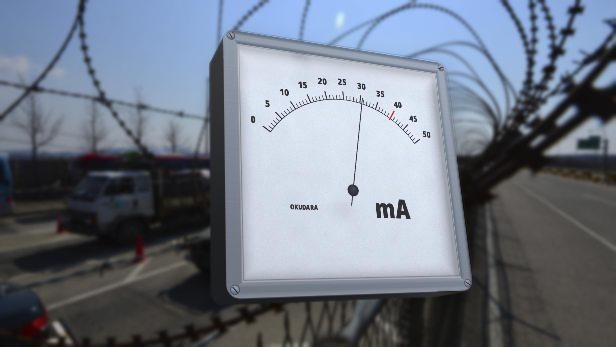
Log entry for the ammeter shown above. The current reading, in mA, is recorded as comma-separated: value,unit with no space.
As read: 30,mA
